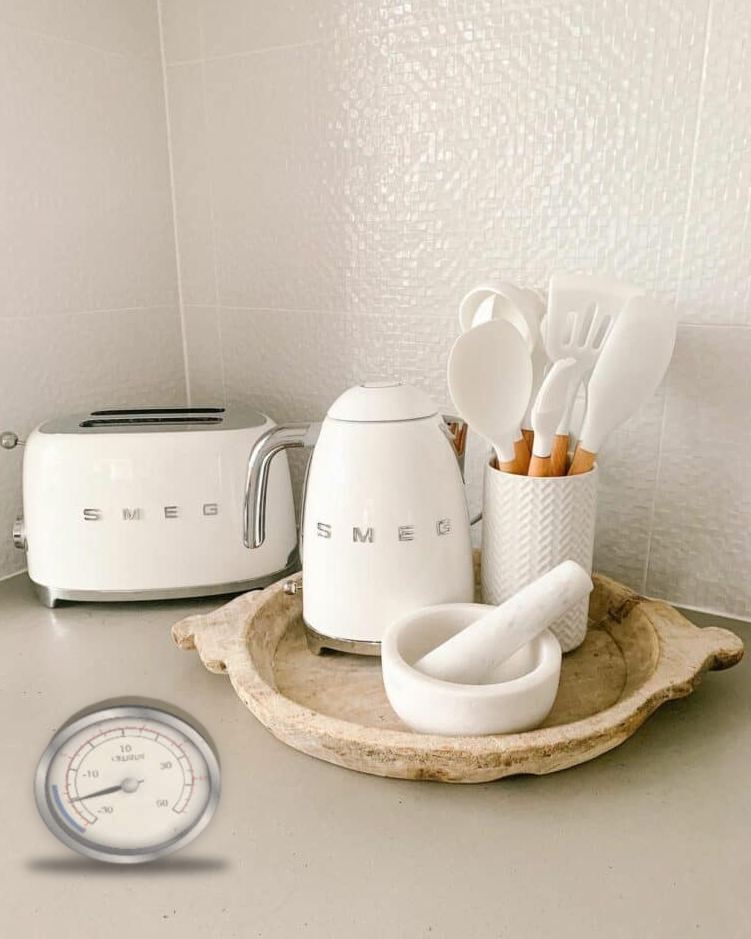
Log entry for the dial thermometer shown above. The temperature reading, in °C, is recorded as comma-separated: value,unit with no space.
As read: -20,°C
